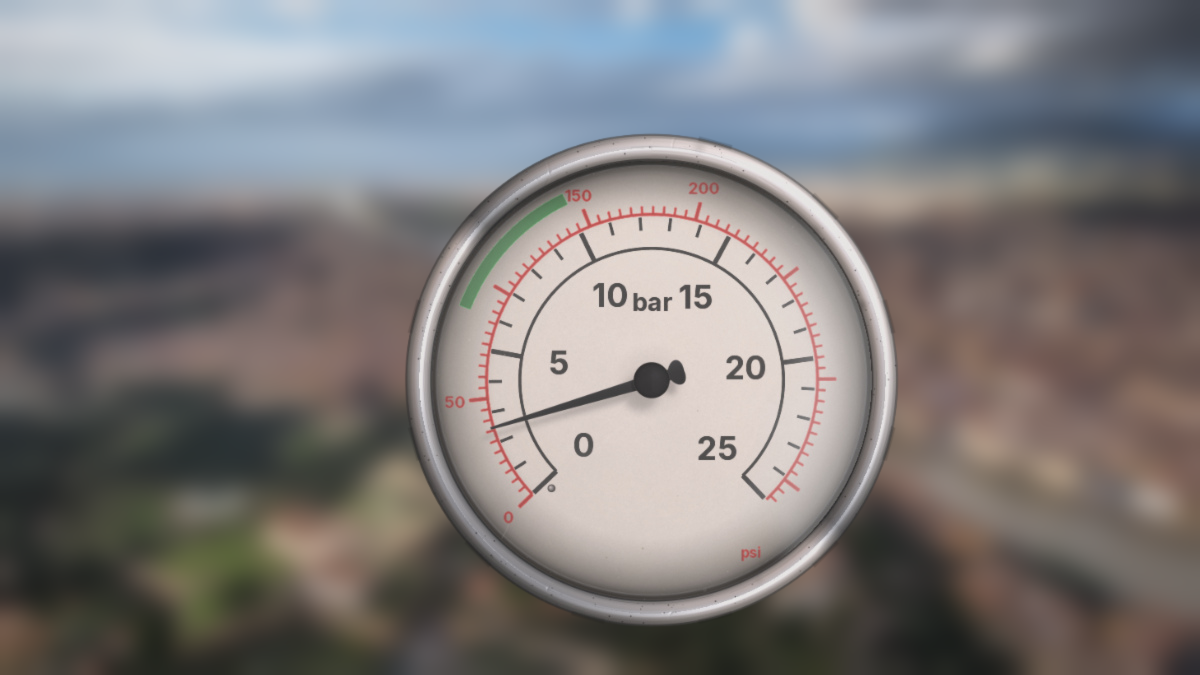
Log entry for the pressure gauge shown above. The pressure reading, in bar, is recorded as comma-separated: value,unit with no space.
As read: 2.5,bar
